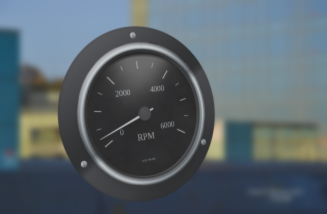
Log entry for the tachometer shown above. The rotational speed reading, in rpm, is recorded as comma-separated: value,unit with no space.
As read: 250,rpm
